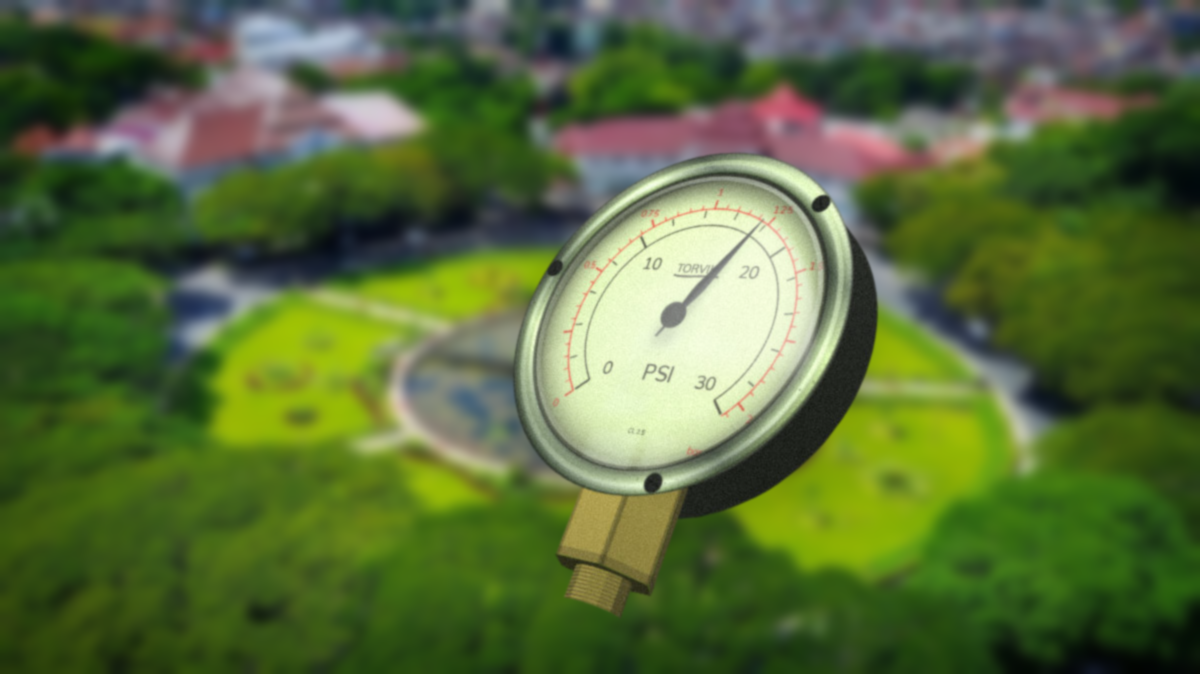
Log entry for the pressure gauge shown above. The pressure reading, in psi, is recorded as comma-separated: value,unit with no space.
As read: 18,psi
